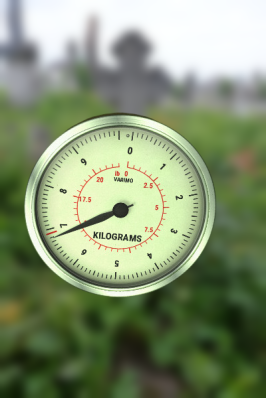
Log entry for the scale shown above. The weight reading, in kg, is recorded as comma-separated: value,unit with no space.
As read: 6.8,kg
